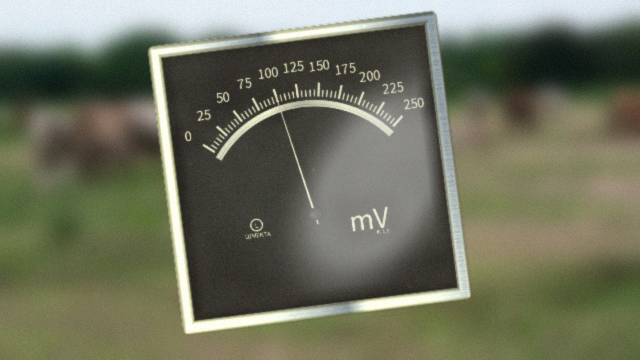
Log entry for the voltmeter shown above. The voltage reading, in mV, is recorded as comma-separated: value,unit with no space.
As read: 100,mV
